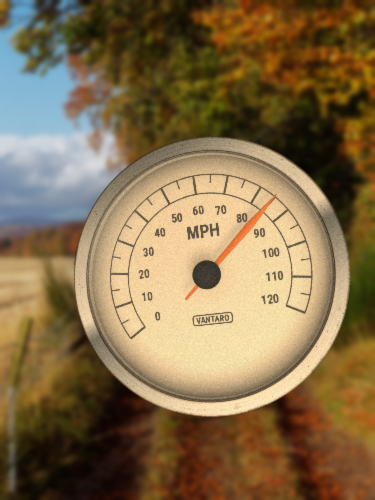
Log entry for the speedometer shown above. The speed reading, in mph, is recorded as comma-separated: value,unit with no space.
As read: 85,mph
